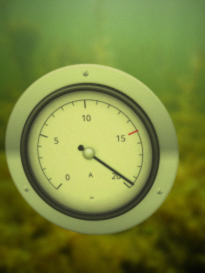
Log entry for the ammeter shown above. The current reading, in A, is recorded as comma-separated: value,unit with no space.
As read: 19.5,A
